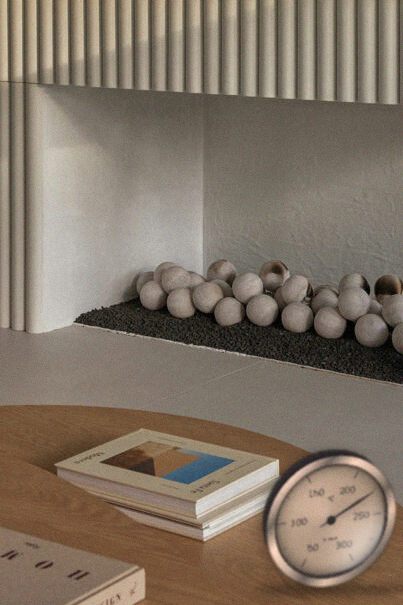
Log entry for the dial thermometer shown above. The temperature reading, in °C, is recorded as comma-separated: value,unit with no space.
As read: 225,°C
